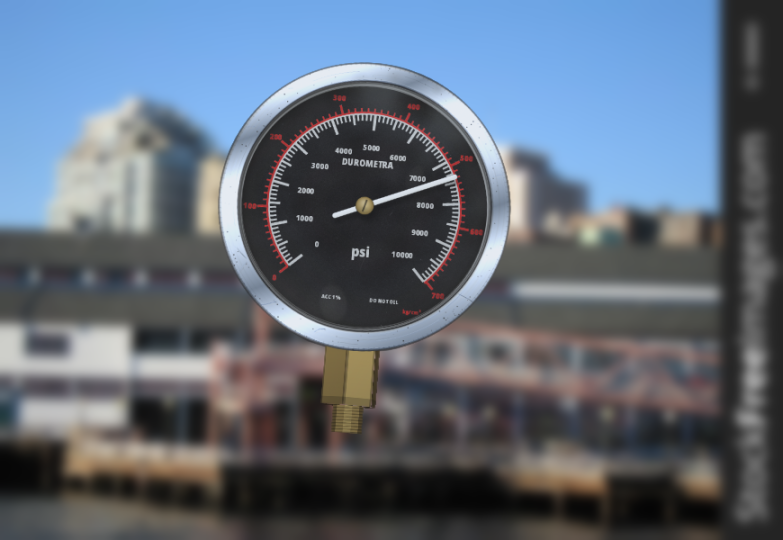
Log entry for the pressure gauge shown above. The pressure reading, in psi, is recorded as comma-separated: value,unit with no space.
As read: 7400,psi
